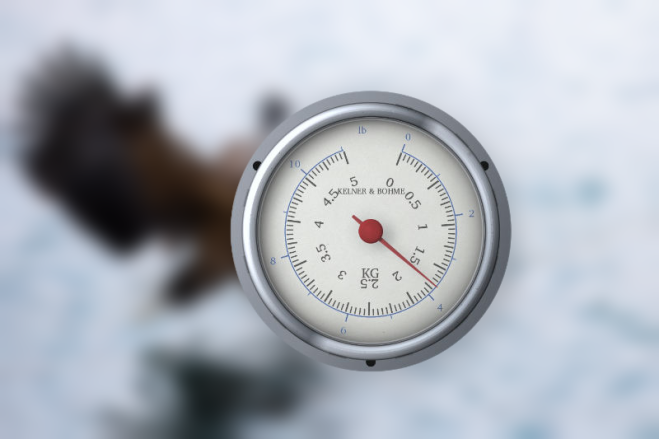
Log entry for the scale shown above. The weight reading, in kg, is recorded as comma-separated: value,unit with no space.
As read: 1.7,kg
